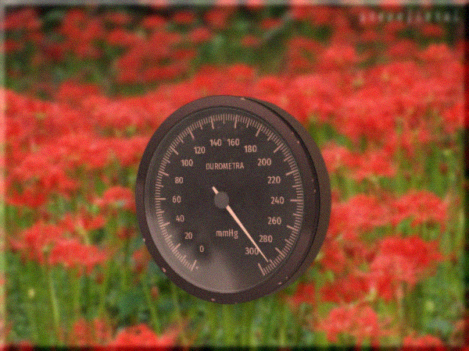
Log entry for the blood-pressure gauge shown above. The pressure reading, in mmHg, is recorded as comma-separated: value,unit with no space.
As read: 290,mmHg
